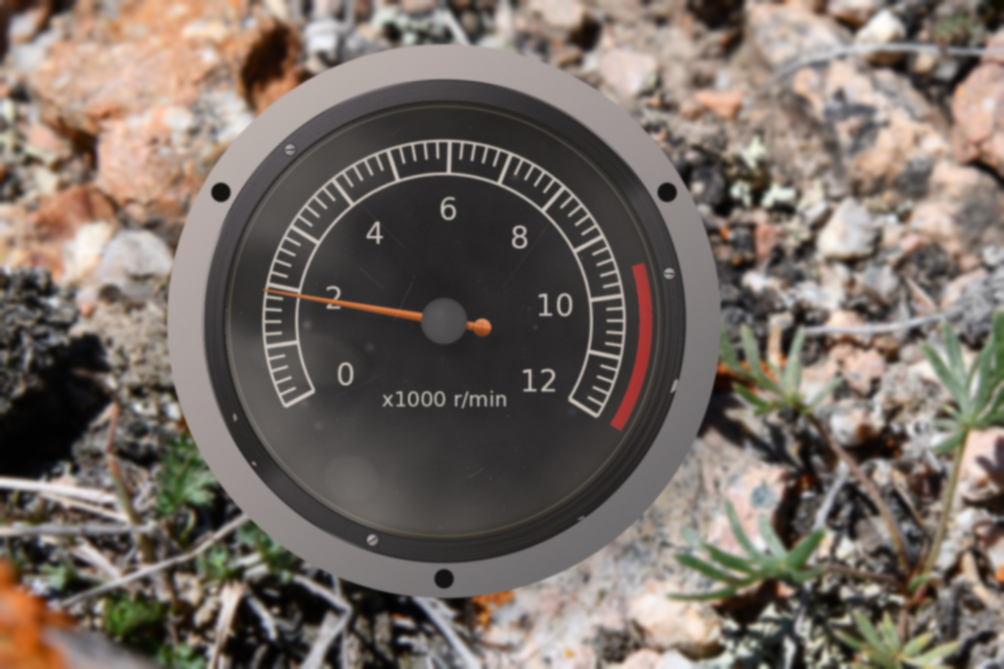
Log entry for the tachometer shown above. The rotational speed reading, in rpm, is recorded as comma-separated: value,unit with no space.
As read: 1900,rpm
